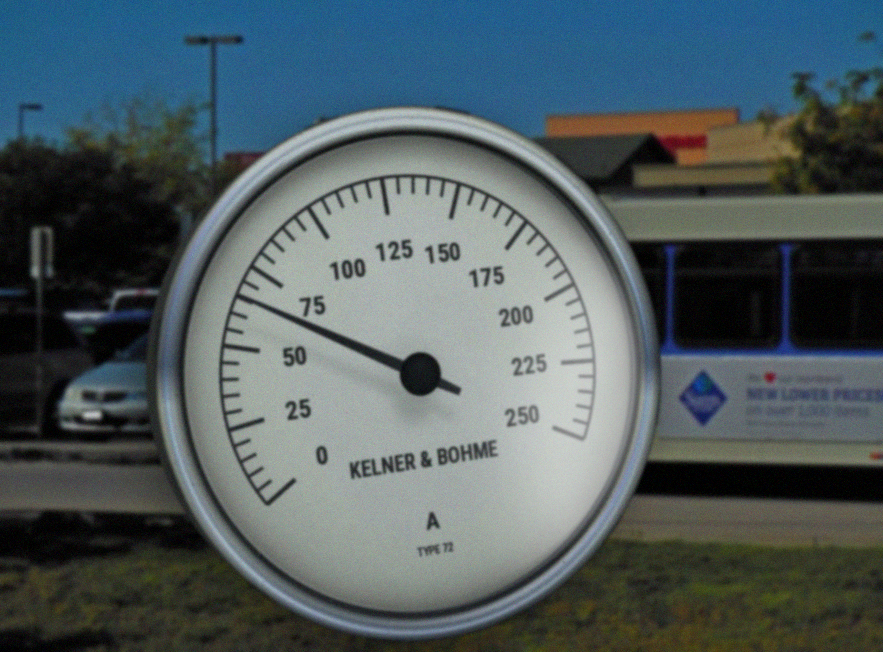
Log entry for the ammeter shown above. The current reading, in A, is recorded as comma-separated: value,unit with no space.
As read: 65,A
